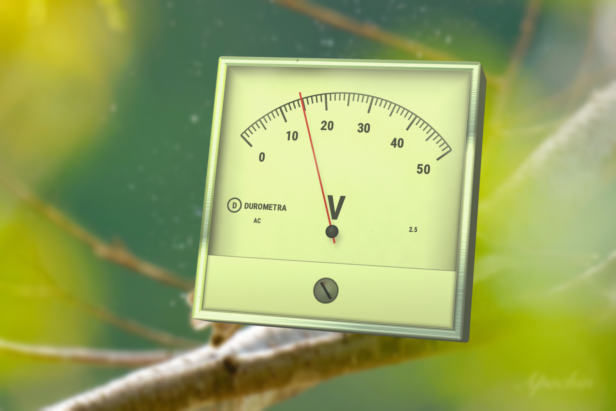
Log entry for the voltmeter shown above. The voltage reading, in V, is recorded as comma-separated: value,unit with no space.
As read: 15,V
